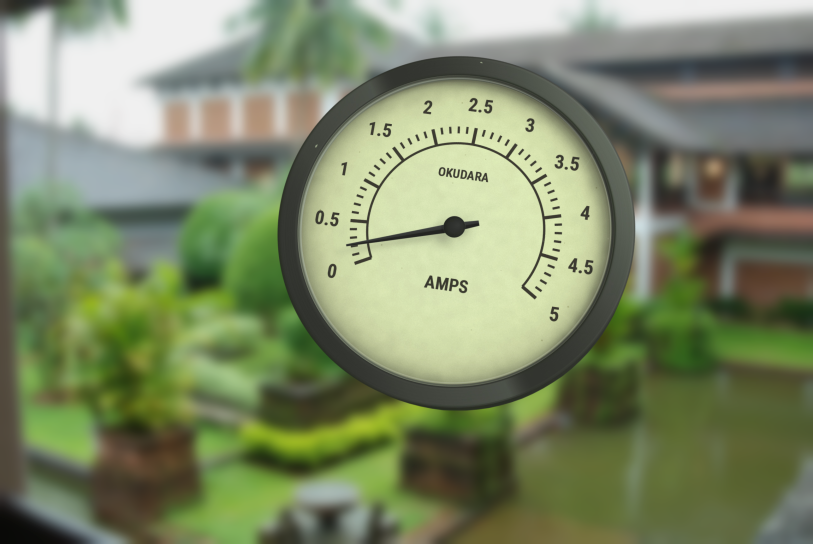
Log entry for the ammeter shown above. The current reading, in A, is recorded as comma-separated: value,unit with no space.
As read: 0.2,A
